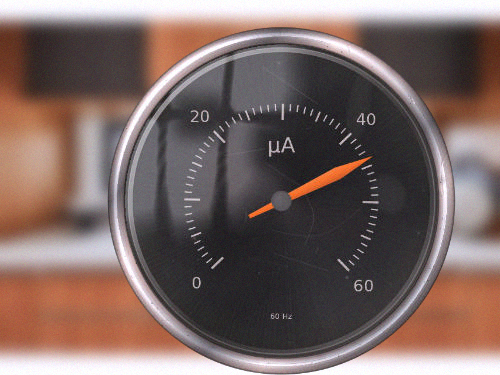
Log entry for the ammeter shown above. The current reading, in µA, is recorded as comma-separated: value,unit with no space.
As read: 44,µA
